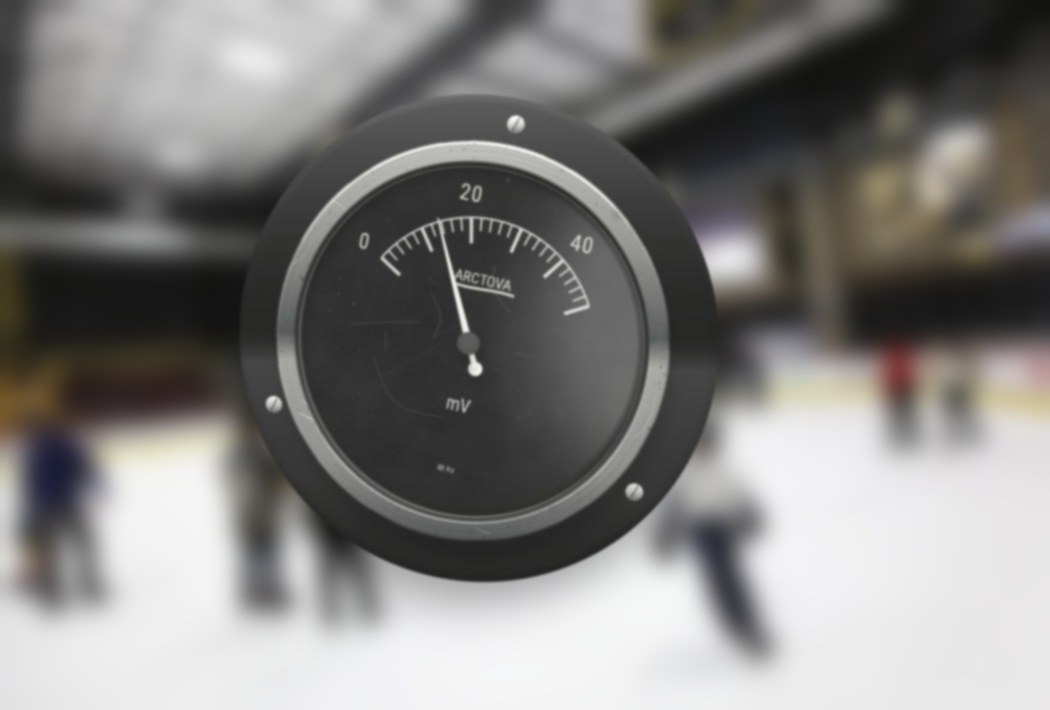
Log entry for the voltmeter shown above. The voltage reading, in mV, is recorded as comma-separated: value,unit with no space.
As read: 14,mV
